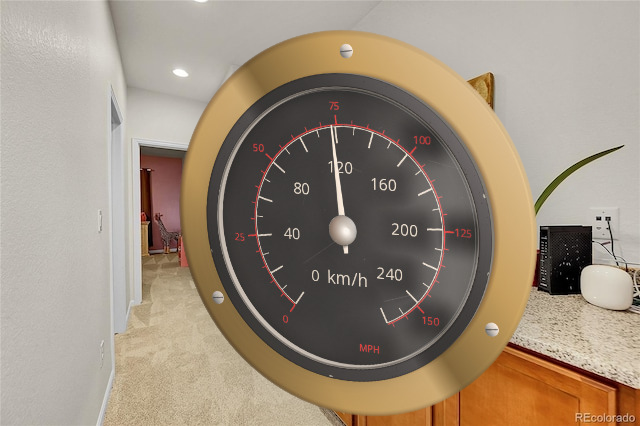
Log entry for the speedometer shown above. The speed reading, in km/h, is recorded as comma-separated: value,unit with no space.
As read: 120,km/h
